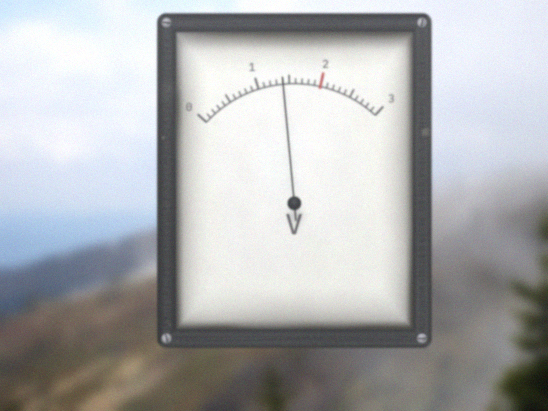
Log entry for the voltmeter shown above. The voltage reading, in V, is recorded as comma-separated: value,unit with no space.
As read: 1.4,V
